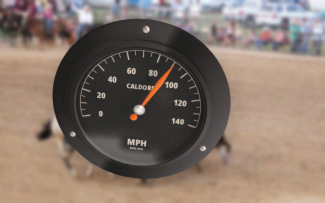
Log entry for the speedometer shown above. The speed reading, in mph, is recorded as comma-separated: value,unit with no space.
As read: 90,mph
